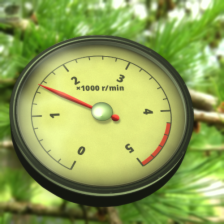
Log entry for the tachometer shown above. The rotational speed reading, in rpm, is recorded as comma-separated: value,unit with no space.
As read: 1500,rpm
